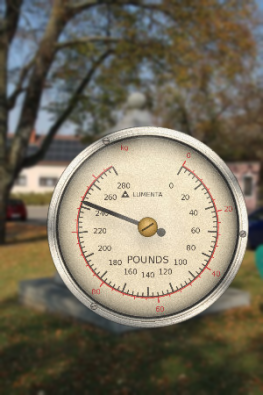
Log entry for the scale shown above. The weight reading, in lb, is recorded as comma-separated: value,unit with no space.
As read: 244,lb
